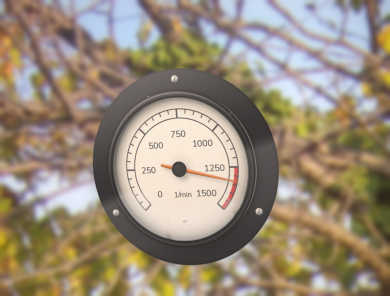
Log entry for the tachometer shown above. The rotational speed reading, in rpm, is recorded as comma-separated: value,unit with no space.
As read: 1325,rpm
